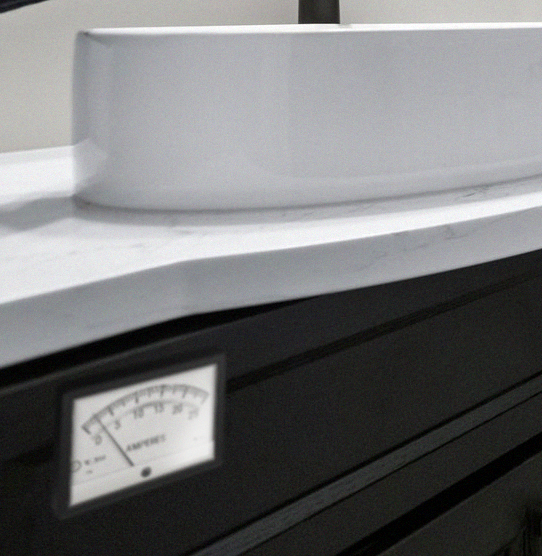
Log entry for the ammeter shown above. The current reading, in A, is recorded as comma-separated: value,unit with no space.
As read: 2.5,A
